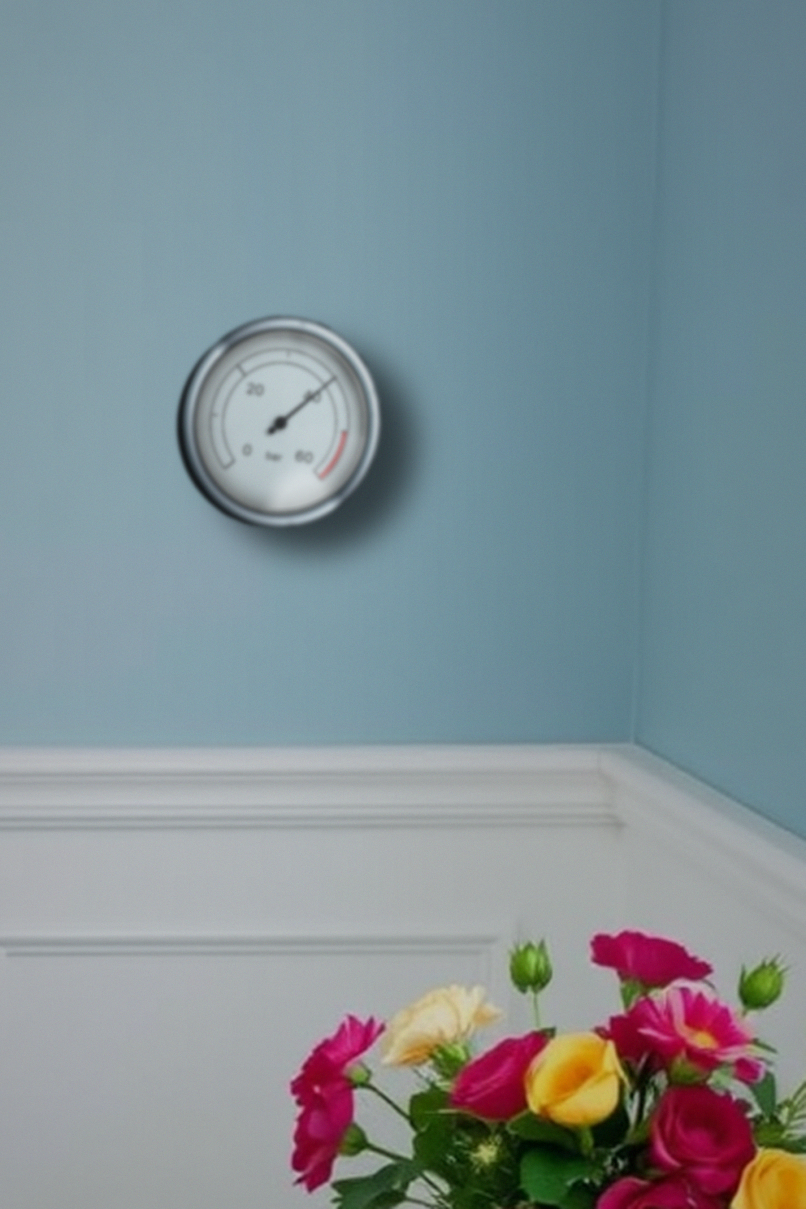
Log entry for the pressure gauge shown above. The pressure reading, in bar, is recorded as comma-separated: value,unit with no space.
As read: 40,bar
